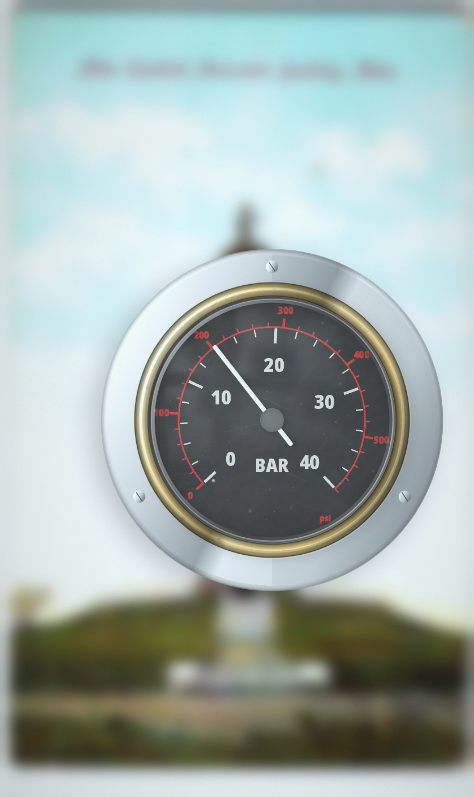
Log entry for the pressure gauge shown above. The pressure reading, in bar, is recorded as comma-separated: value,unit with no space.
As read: 14,bar
